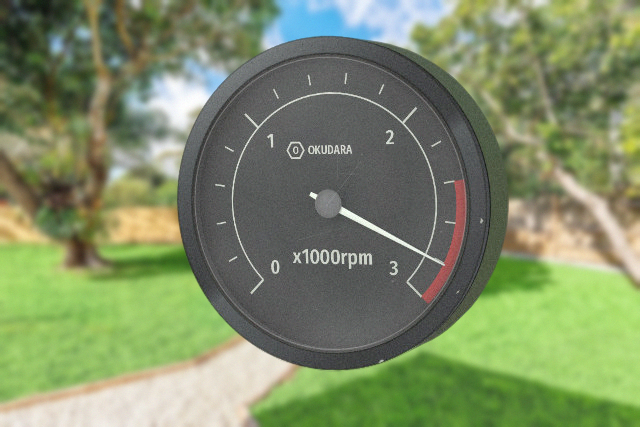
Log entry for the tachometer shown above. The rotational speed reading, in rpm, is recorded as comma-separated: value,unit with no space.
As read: 2800,rpm
